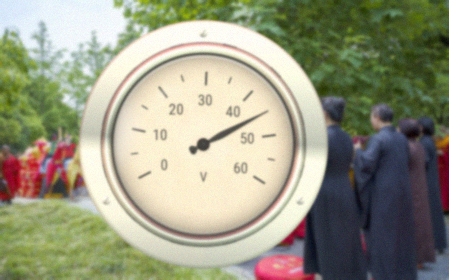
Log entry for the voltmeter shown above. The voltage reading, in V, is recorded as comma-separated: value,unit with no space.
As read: 45,V
